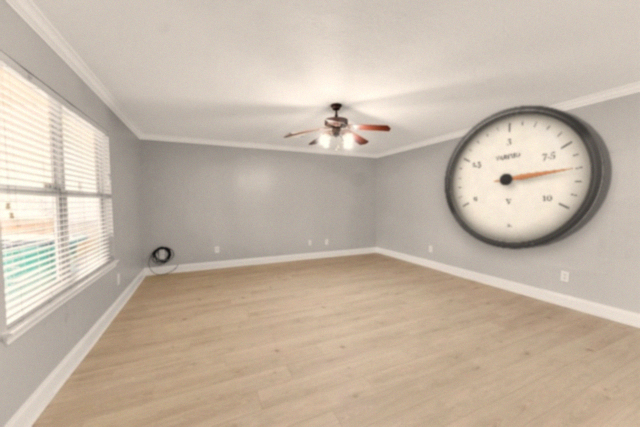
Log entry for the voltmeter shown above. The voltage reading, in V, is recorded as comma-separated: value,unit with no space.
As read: 8.5,V
